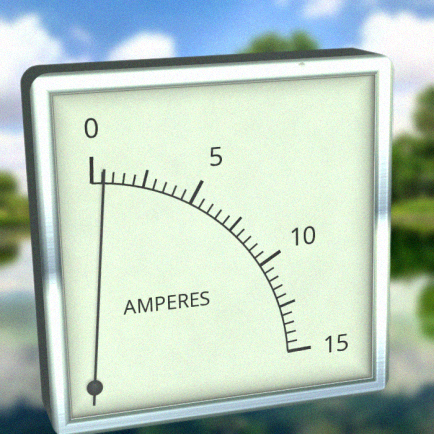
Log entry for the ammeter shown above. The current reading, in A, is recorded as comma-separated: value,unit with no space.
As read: 0.5,A
